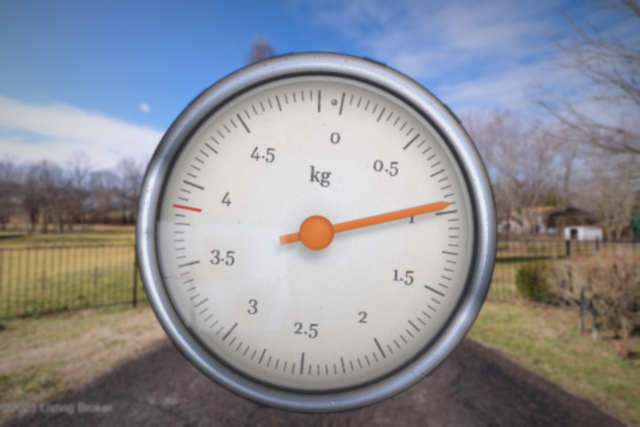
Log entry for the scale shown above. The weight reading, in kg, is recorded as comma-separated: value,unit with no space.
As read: 0.95,kg
